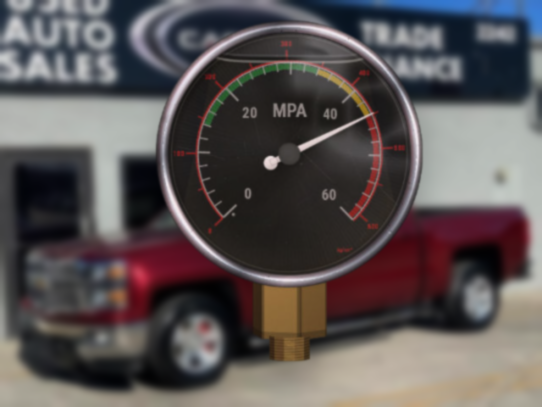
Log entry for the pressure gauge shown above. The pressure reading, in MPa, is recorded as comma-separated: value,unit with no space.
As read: 44,MPa
